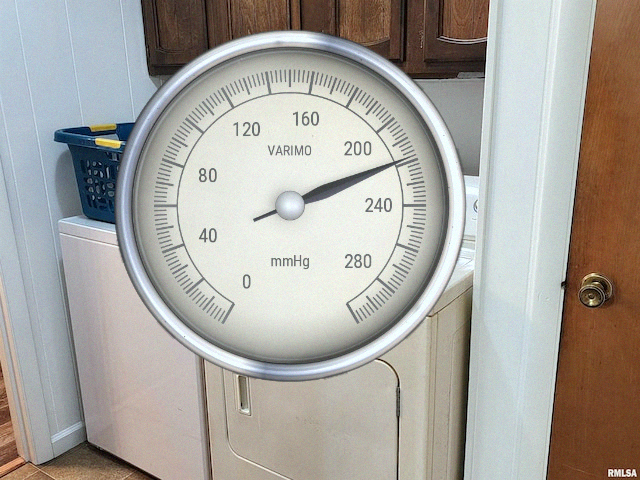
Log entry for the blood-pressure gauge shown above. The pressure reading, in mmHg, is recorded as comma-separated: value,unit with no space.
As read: 218,mmHg
